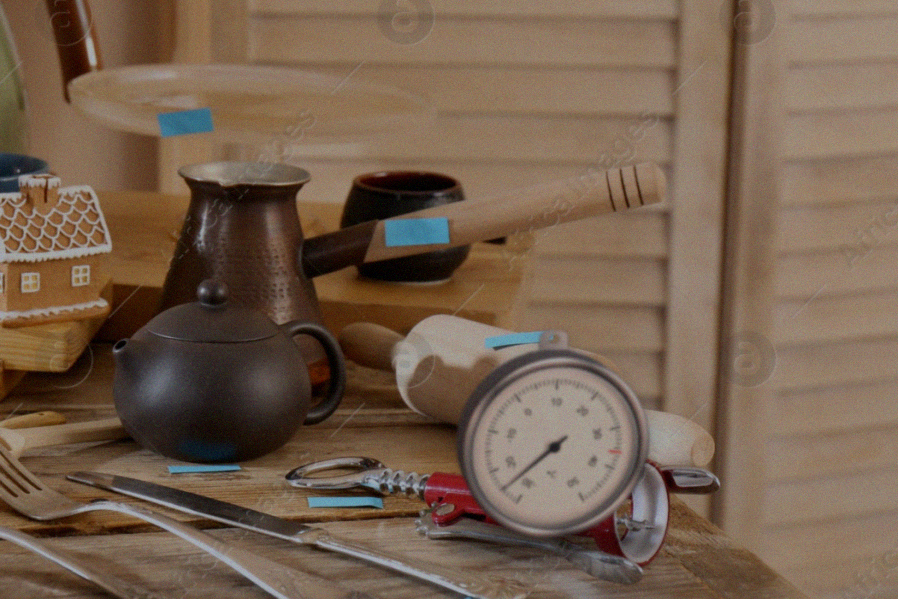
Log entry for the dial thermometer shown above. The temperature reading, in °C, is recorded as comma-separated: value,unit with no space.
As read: -25,°C
